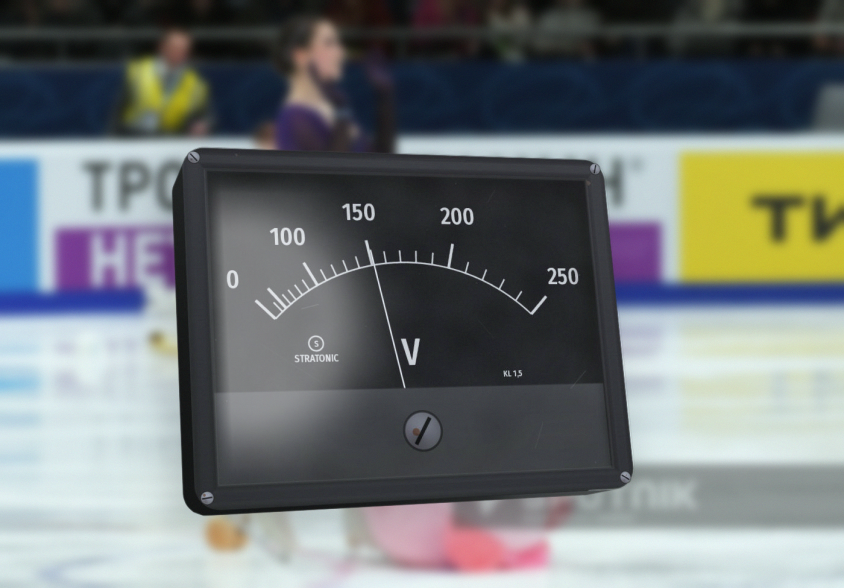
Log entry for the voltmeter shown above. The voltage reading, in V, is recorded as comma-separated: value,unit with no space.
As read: 150,V
